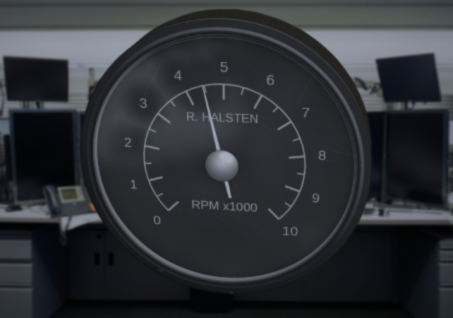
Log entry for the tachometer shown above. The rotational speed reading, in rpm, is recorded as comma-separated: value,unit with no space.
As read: 4500,rpm
